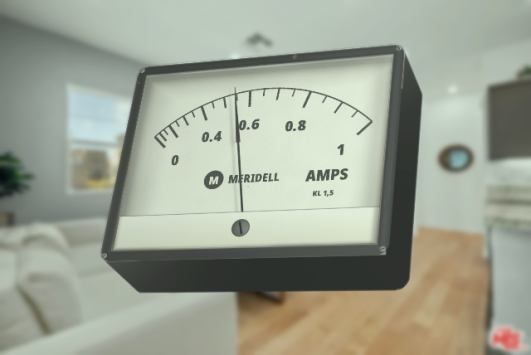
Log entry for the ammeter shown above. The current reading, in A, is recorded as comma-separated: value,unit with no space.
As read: 0.55,A
